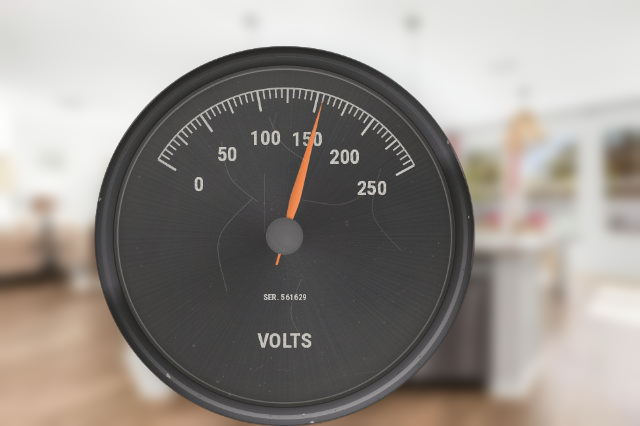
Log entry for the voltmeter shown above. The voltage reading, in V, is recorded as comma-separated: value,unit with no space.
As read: 155,V
